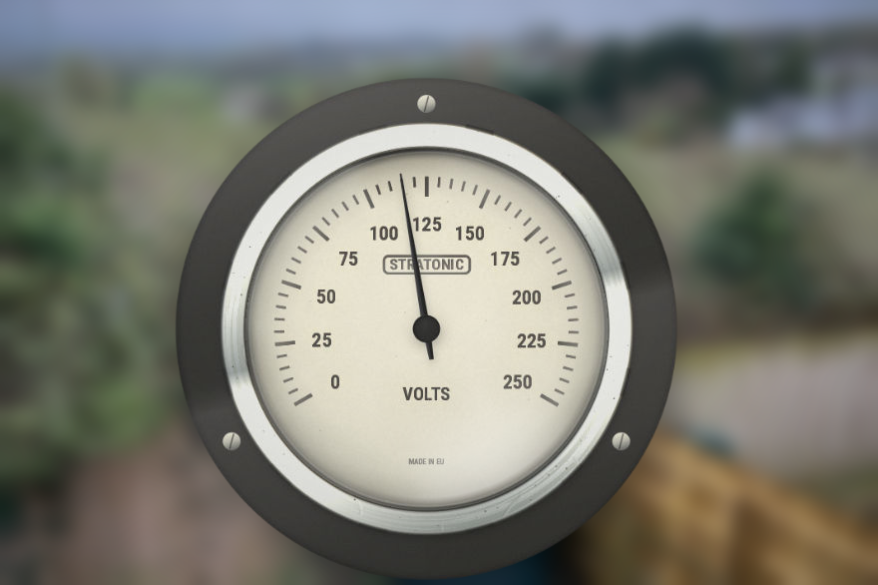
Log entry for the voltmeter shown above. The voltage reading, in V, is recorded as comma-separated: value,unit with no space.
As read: 115,V
